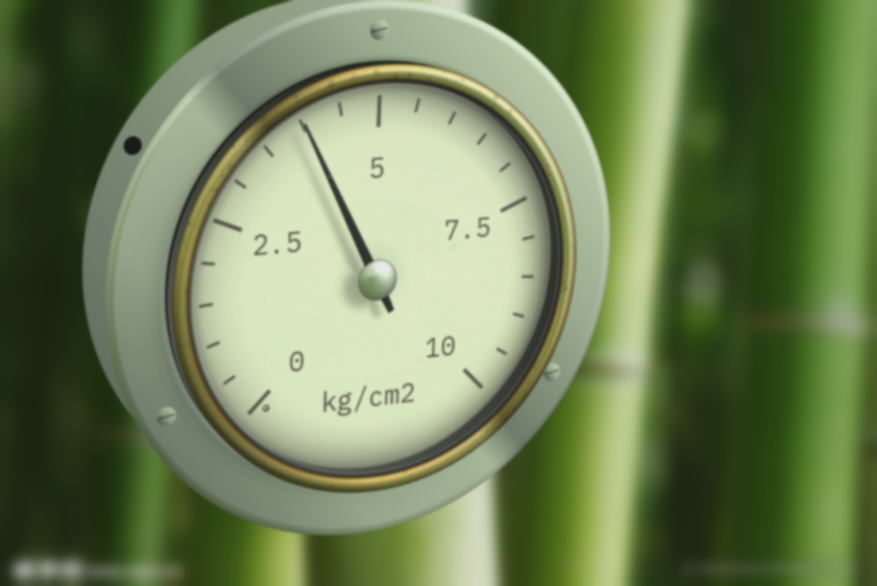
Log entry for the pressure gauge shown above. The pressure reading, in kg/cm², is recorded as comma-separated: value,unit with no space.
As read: 4,kg/cm²
